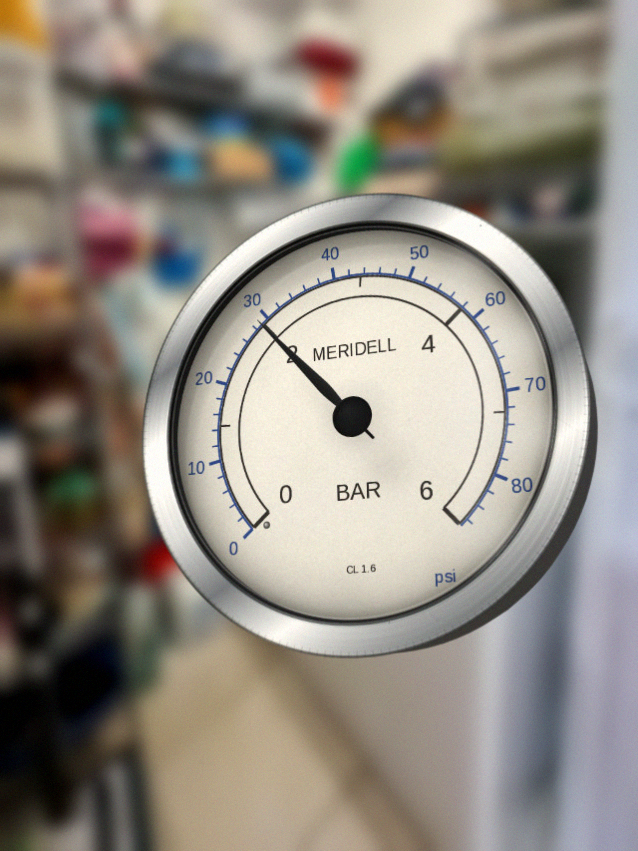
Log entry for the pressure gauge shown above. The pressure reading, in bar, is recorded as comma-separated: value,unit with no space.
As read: 2,bar
